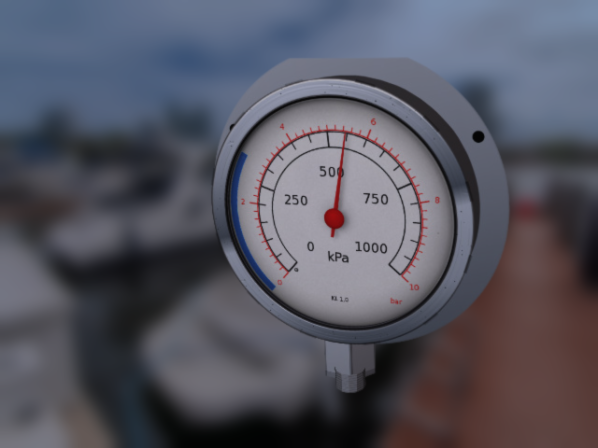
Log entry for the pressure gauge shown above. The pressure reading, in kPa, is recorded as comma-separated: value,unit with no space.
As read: 550,kPa
